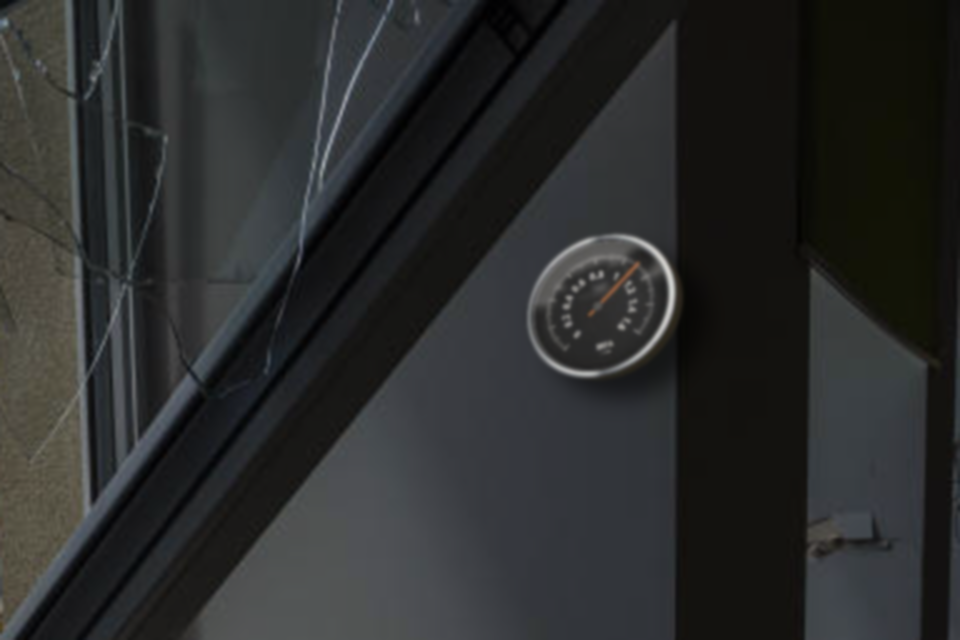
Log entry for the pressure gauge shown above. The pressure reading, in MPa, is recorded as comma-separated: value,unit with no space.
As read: 1.1,MPa
